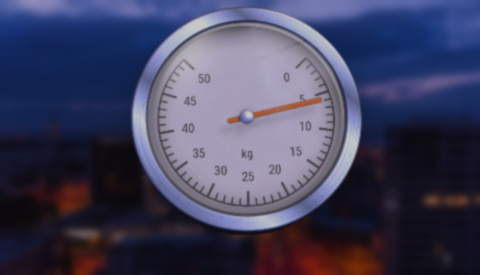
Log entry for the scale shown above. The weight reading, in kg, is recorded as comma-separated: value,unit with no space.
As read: 6,kg
